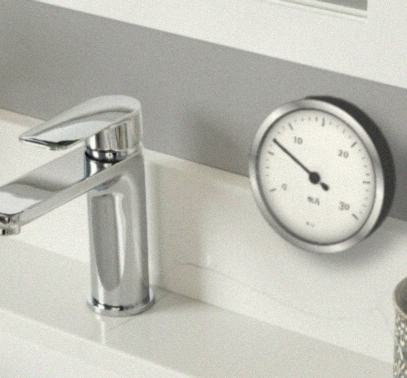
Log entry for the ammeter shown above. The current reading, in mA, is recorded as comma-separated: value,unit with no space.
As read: 7,mA
